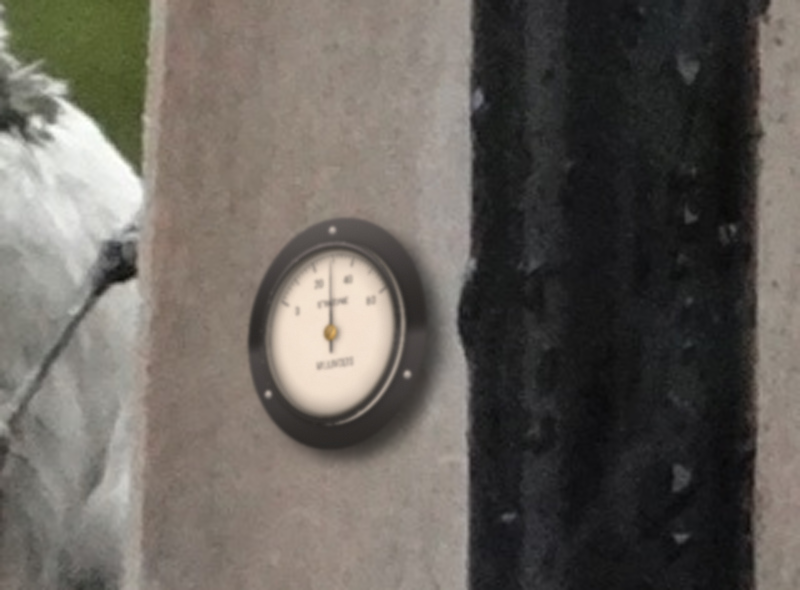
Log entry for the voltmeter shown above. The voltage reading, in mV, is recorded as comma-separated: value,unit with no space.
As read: 30,mV
